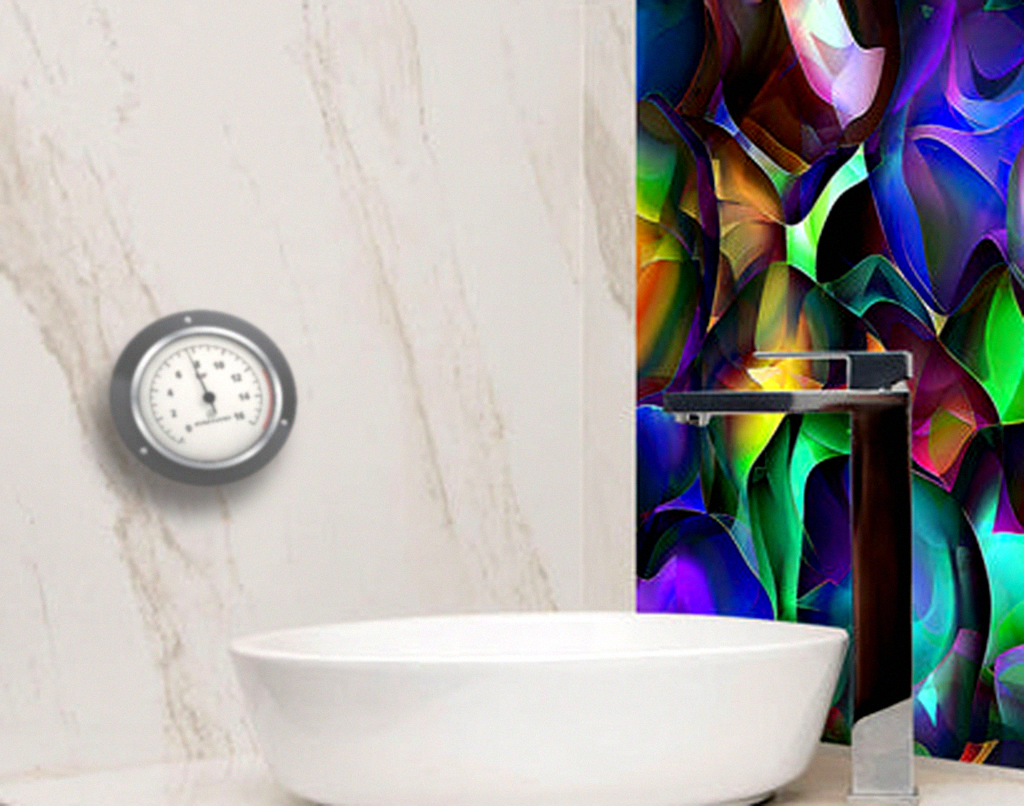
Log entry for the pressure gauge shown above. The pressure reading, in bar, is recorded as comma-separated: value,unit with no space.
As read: 7.5,bar
